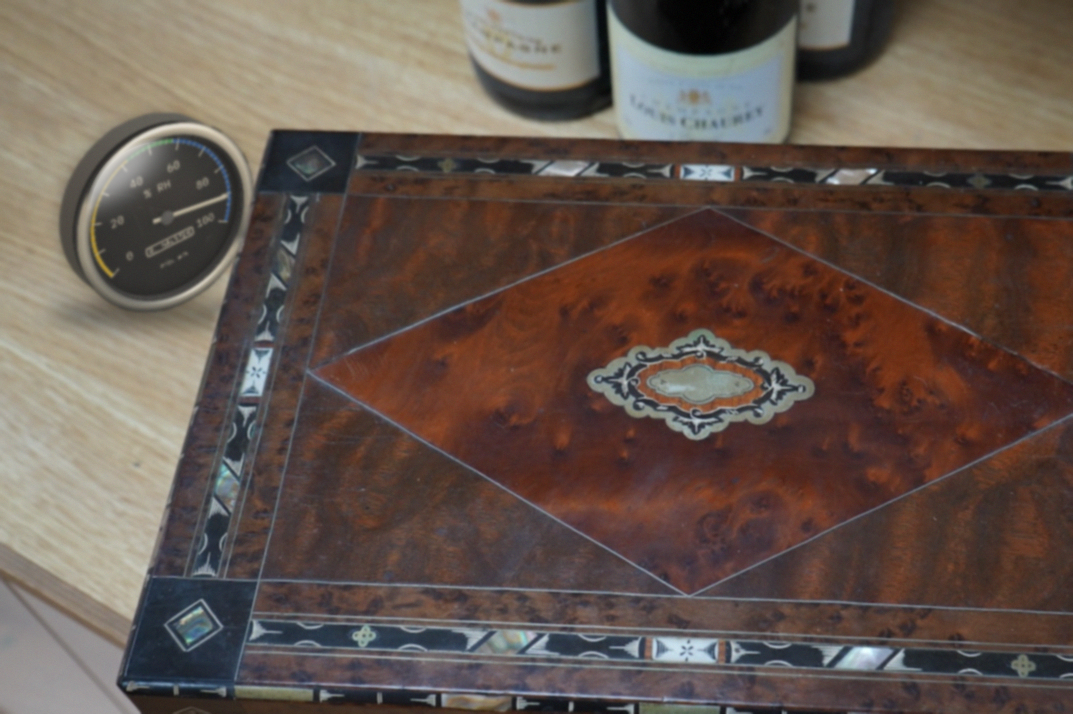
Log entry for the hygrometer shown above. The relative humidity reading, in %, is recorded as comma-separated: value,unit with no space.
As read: 90,%
